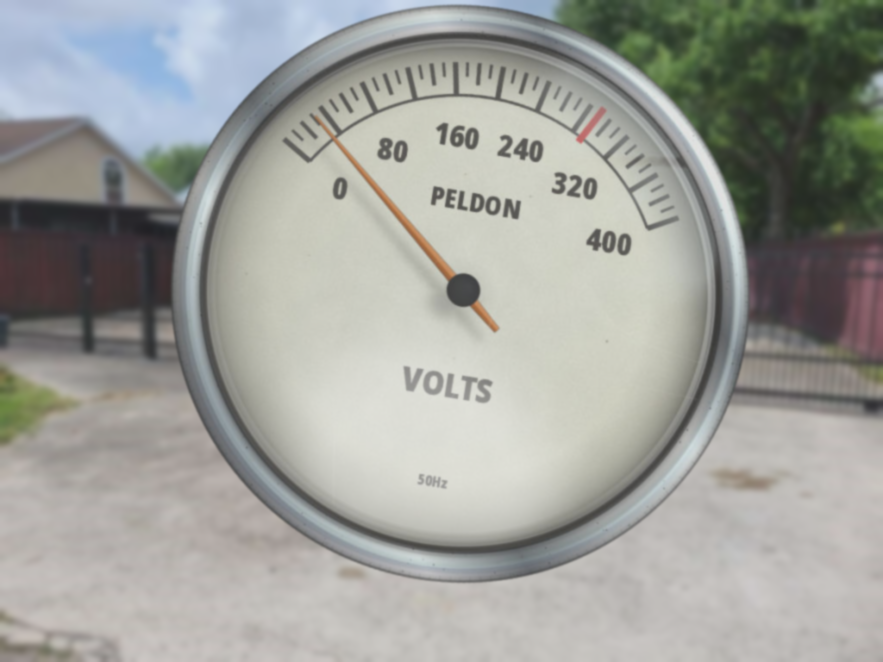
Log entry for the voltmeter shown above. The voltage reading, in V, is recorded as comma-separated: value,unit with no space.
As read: 30,V
